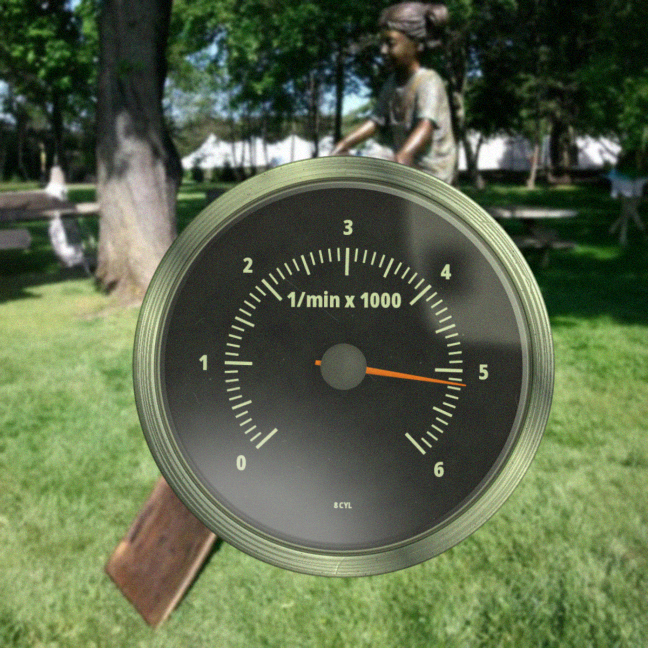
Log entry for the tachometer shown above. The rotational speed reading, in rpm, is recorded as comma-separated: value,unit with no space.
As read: 5150,rpm
